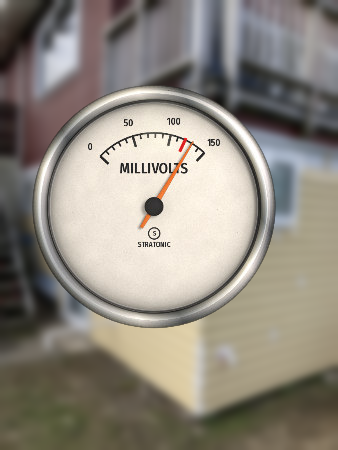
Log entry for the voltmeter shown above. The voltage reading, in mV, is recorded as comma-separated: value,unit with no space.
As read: 130,mV
